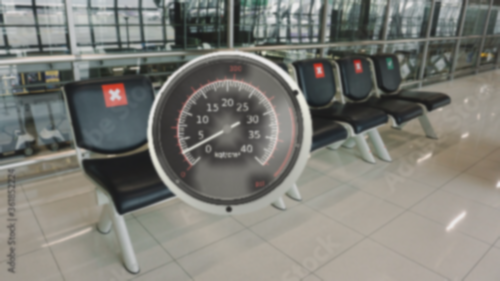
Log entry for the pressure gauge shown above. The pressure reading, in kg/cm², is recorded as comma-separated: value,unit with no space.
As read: 2.5,kg/cm²
